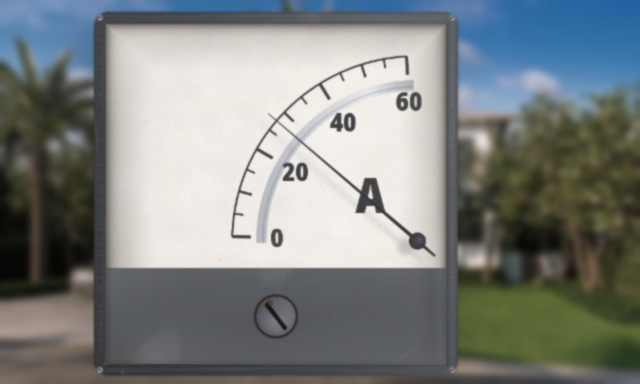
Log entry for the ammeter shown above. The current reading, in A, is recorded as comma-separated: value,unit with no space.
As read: 27.5,A
